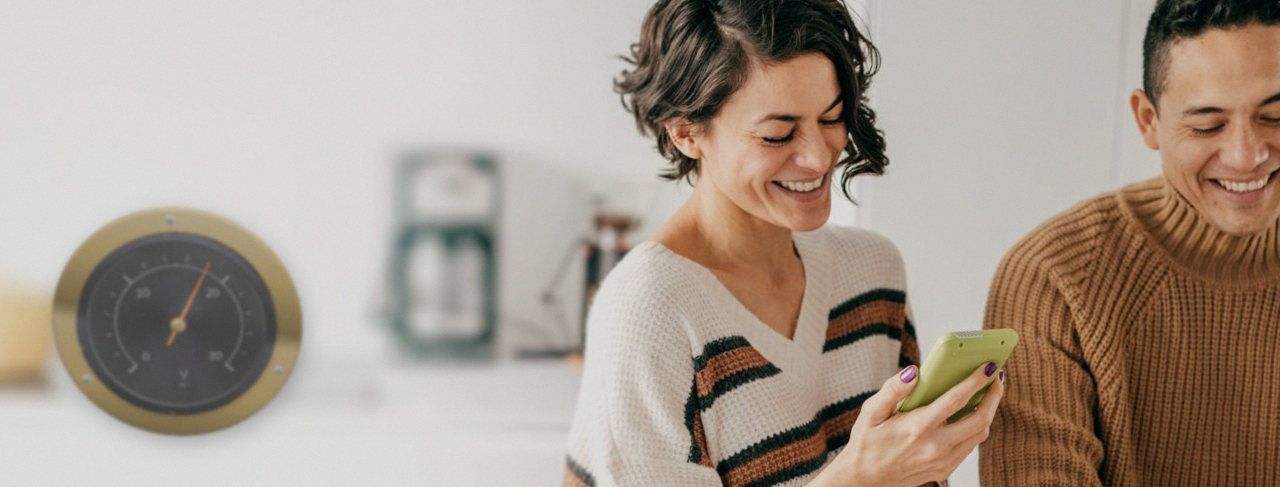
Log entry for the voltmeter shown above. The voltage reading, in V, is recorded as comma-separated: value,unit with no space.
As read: 18,V
